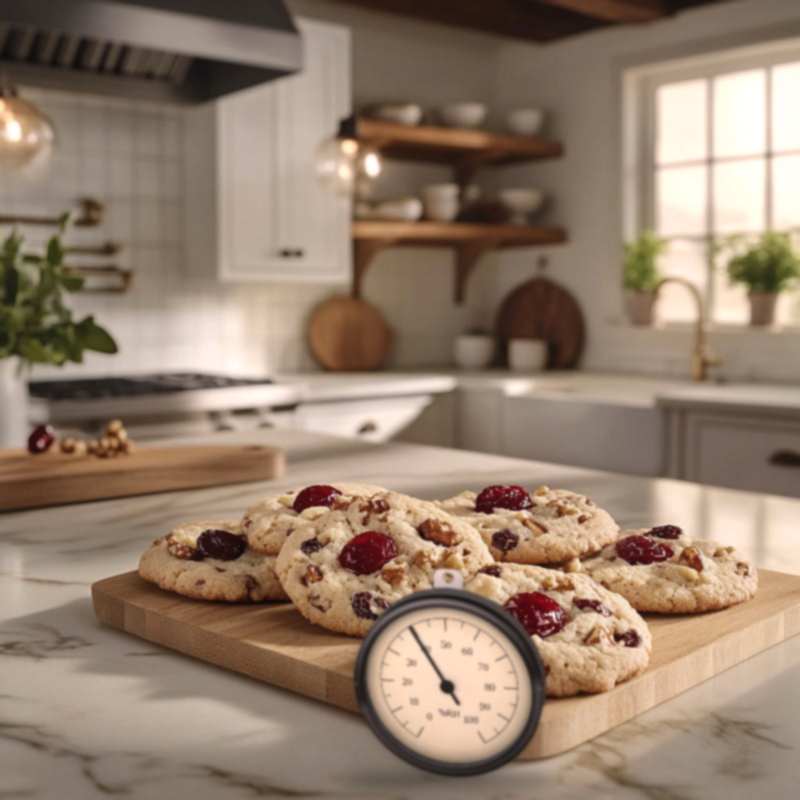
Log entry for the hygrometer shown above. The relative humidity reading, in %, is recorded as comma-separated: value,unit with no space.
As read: 40,%
